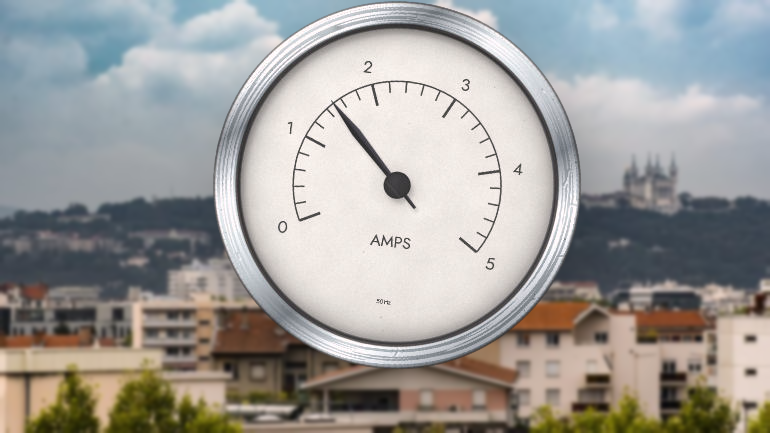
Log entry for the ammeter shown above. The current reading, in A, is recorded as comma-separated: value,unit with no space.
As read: 1.5,A
